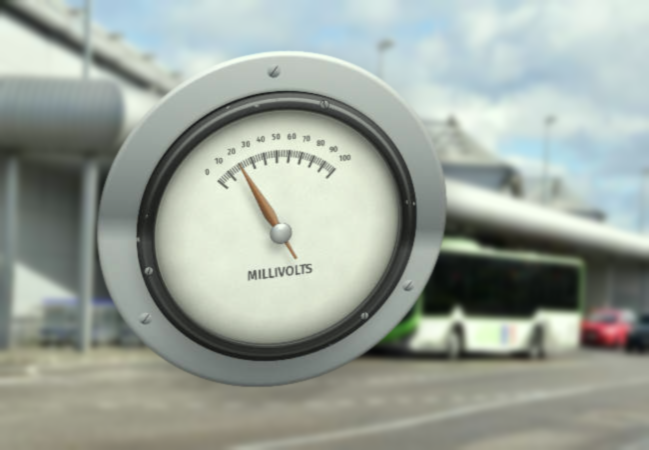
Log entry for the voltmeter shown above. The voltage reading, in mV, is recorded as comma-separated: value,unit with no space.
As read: 20,mV
